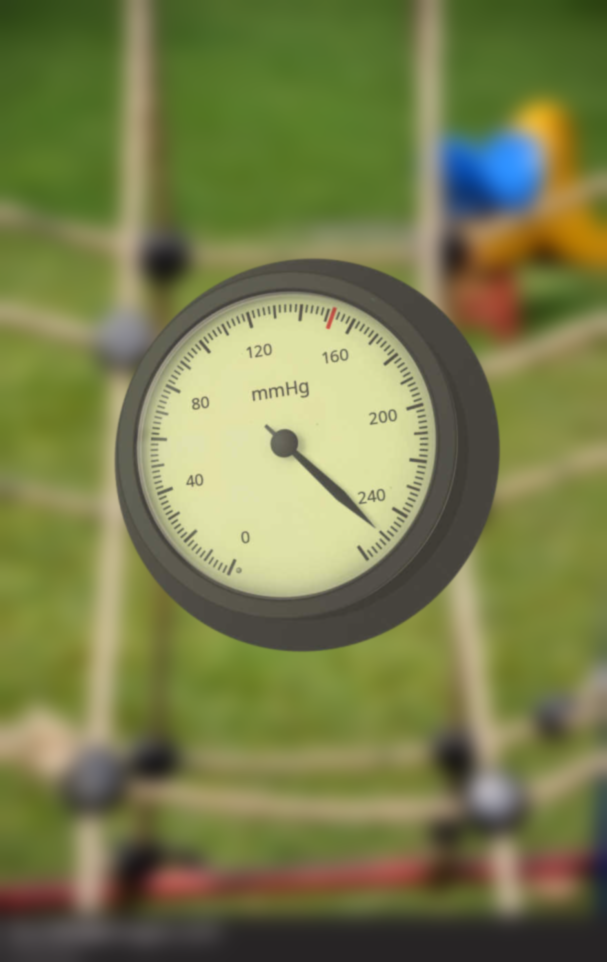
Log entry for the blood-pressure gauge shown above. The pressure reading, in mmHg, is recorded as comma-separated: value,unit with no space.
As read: 250,mmHg
